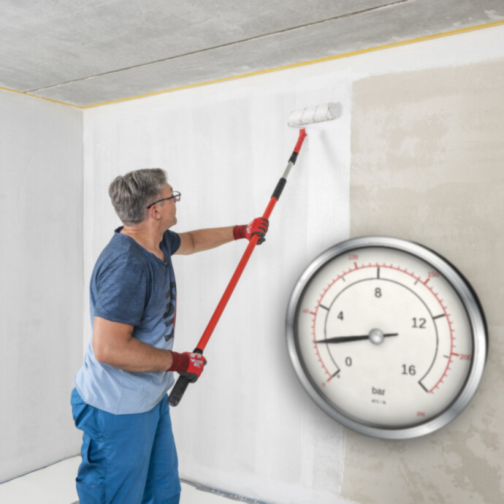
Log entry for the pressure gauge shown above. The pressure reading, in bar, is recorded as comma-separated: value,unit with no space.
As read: 2,bar
